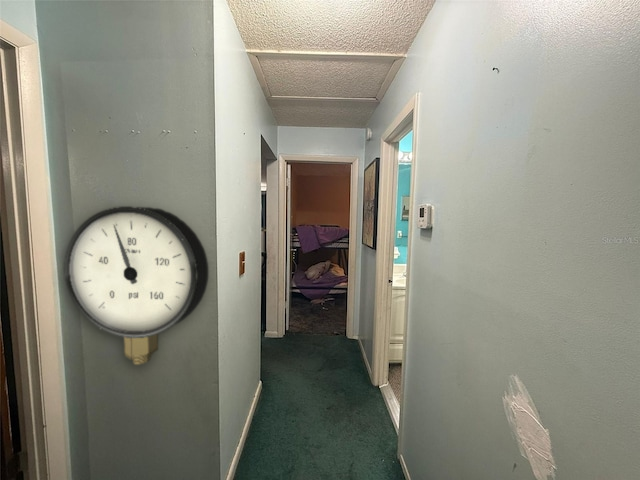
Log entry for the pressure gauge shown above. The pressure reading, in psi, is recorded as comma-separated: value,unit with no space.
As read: 70,psi
